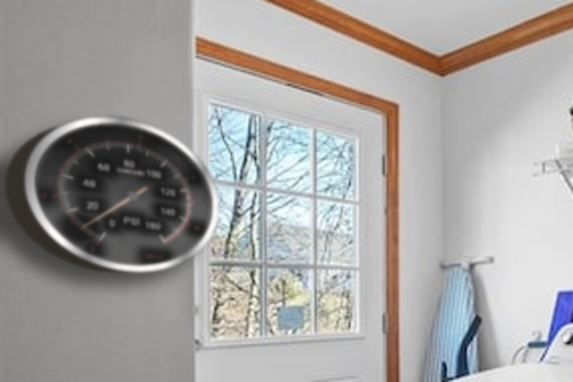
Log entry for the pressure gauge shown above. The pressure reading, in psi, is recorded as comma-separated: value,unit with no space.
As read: 10,psi
